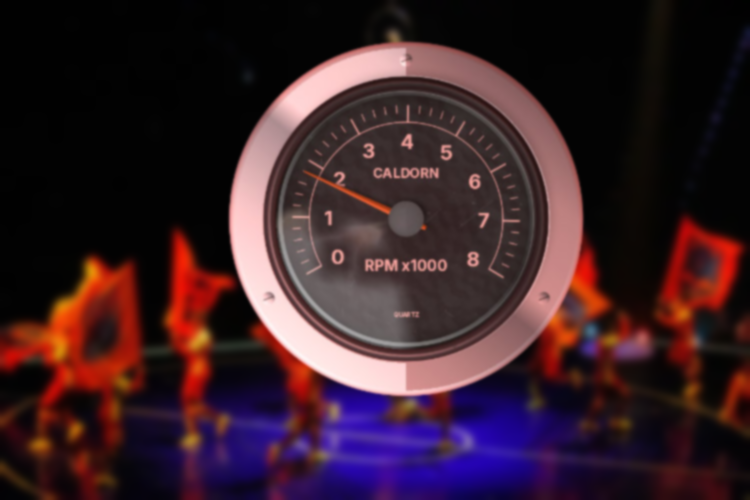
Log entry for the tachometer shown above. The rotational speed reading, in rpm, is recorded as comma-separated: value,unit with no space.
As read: 1800,rpm
